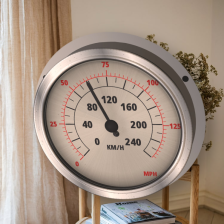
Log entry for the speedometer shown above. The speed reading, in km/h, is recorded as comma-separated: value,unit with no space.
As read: 100,km/h
